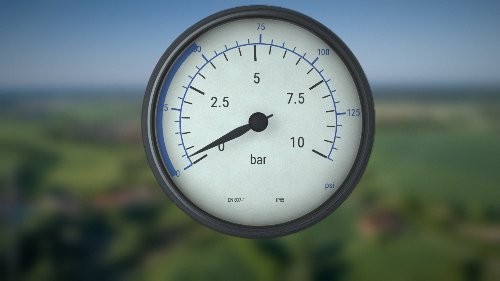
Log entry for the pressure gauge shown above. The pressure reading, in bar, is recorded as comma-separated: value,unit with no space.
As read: 0.25,bar
